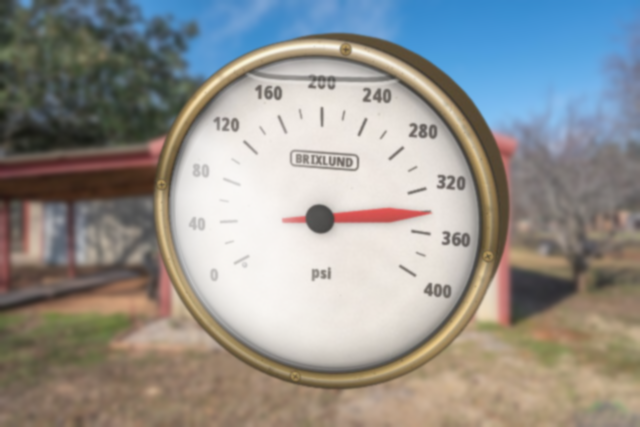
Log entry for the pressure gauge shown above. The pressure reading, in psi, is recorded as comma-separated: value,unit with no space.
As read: 340,psi
